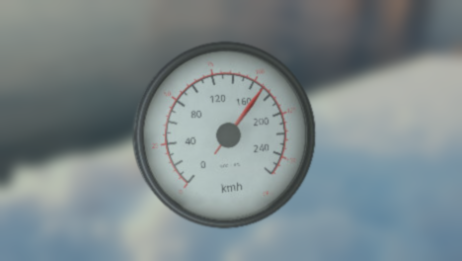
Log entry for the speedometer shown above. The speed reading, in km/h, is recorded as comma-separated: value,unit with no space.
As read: 170,km/h
